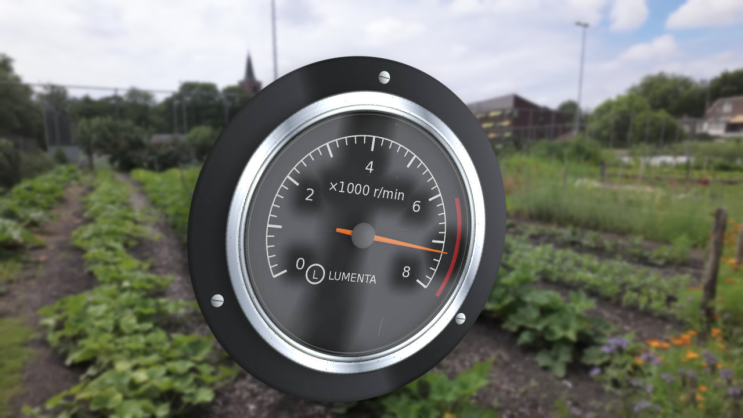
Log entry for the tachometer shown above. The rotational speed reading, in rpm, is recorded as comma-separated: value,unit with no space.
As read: 7200,rpm
